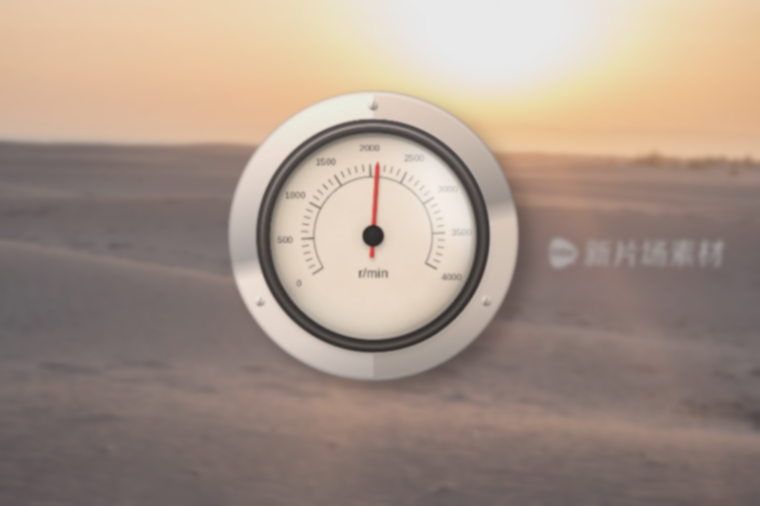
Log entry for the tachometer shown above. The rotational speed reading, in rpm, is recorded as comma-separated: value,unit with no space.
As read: 2100,rpm
